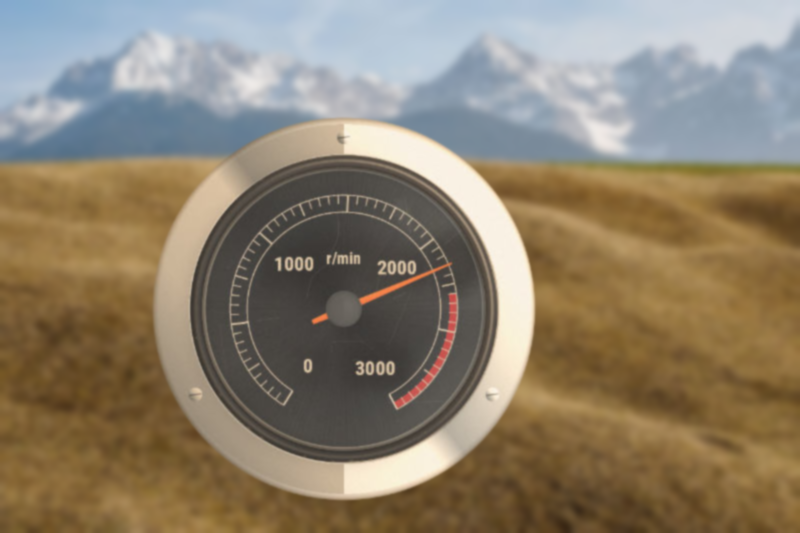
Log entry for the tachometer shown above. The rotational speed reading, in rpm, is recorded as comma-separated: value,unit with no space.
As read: 2150,rpm
